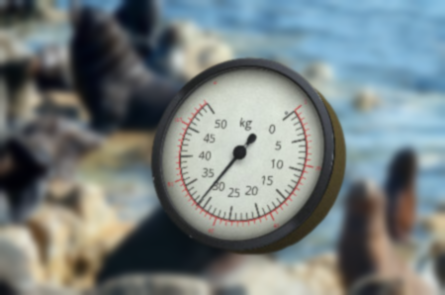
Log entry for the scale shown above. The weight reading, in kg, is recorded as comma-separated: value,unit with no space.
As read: 31,kg
